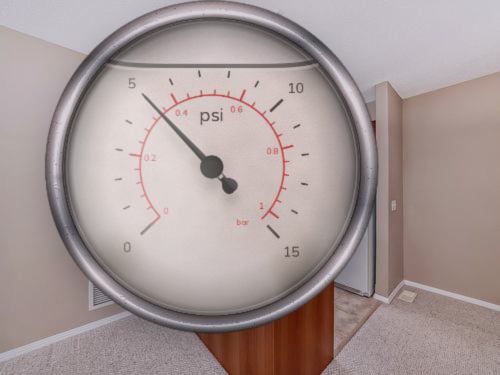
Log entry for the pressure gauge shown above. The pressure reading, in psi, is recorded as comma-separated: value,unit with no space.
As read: 5,psi
